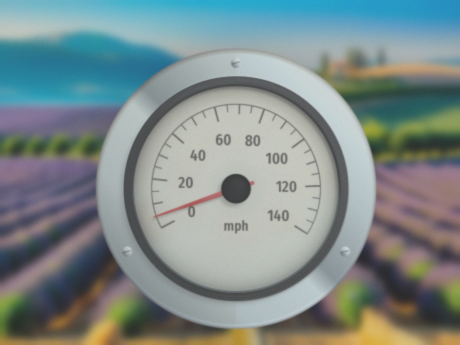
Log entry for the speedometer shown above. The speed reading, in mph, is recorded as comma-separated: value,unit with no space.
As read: 5,mph
